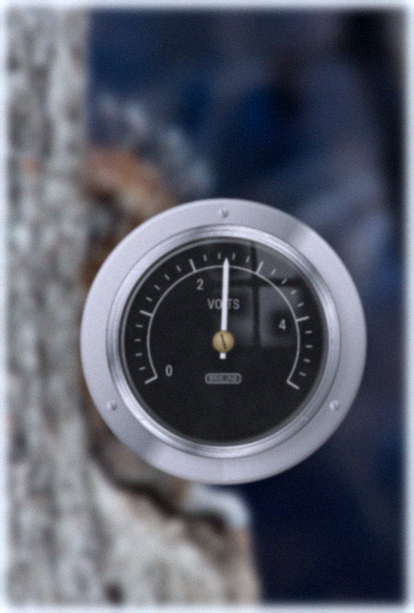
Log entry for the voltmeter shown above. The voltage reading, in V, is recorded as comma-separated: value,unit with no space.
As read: 2.5,V
